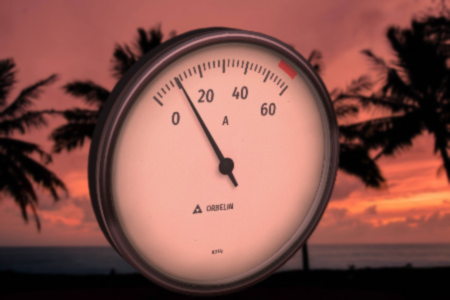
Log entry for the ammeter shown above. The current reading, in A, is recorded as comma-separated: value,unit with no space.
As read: 10,A
